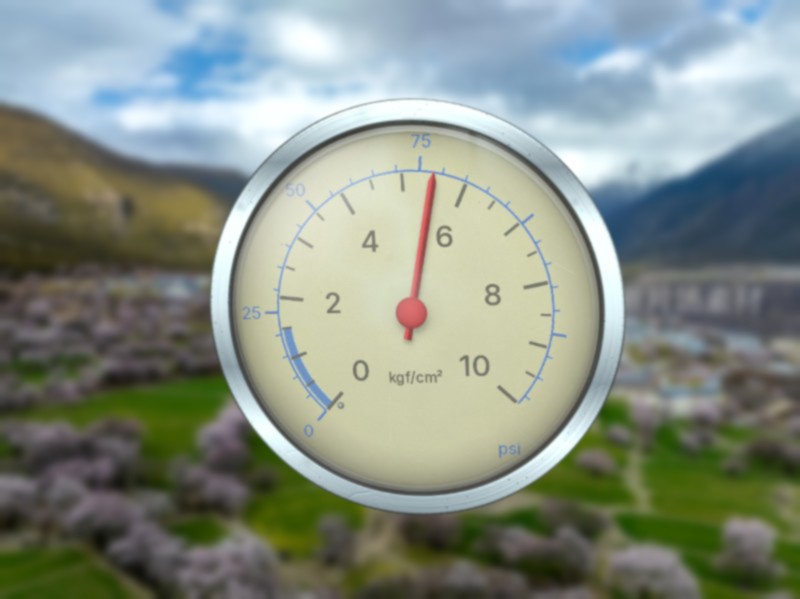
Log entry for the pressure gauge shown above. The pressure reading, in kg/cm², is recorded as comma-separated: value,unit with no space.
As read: 5.5,kg/cm²
